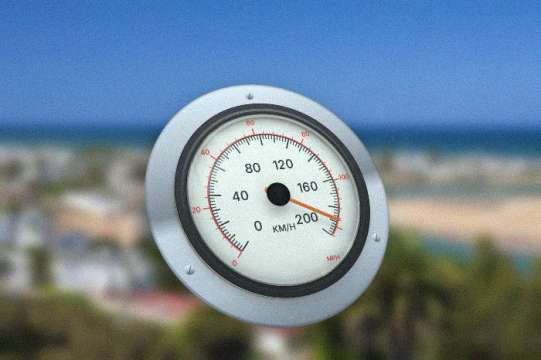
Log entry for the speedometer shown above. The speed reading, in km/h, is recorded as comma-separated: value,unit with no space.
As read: 190,km/h
